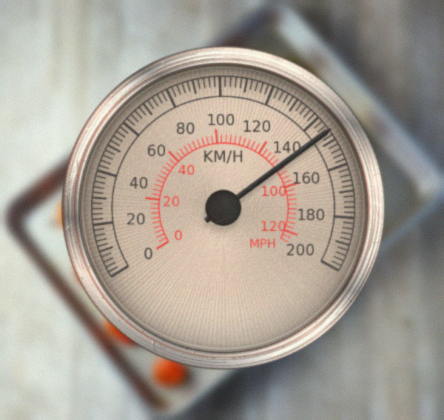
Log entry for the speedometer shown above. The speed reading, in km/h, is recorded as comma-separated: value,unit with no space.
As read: 146,km/h
